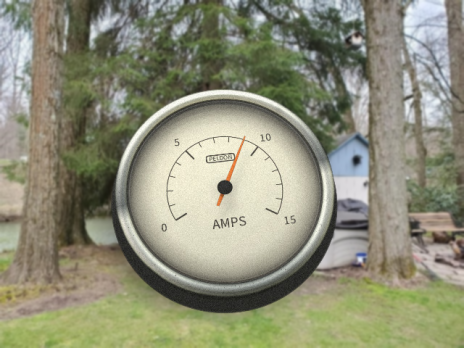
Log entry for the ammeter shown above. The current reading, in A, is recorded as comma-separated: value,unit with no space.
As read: 9,A
